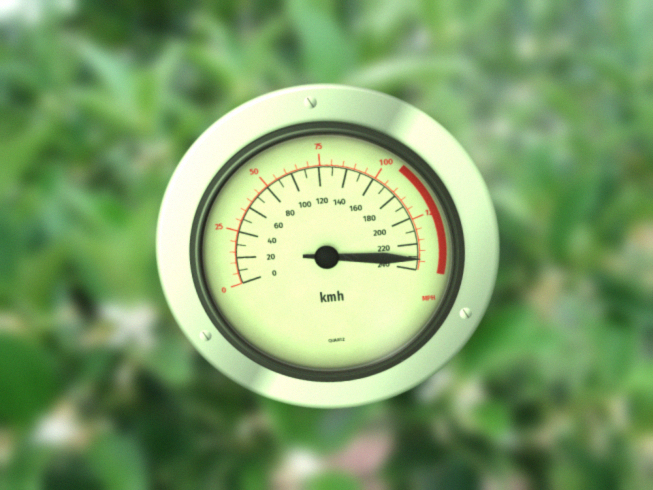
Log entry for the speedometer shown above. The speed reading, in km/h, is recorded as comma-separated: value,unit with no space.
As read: 230,km/h
